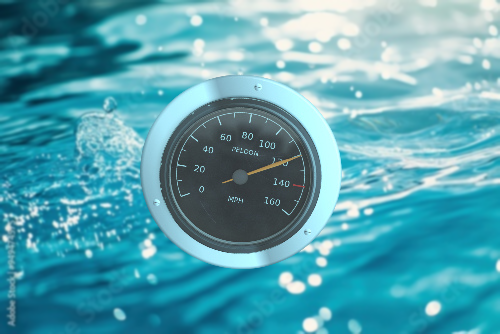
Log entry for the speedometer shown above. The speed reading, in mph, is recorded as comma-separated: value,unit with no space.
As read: 120,mph
